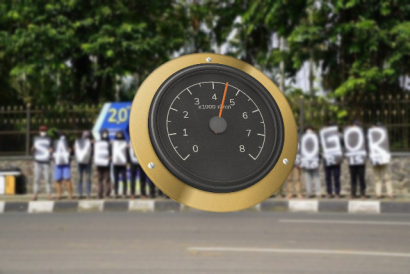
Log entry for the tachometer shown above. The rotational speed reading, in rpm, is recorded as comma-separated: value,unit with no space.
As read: 4500,rpm
